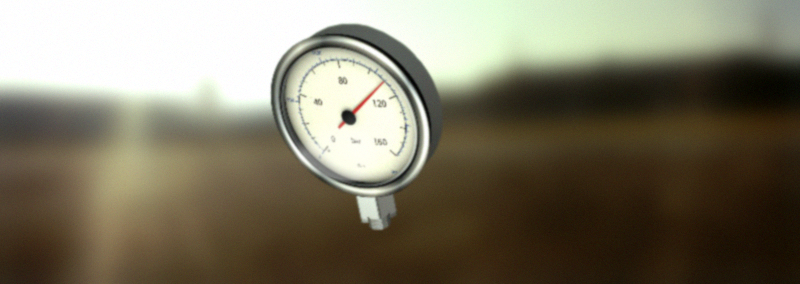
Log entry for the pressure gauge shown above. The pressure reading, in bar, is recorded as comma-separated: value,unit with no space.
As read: 110,bar
